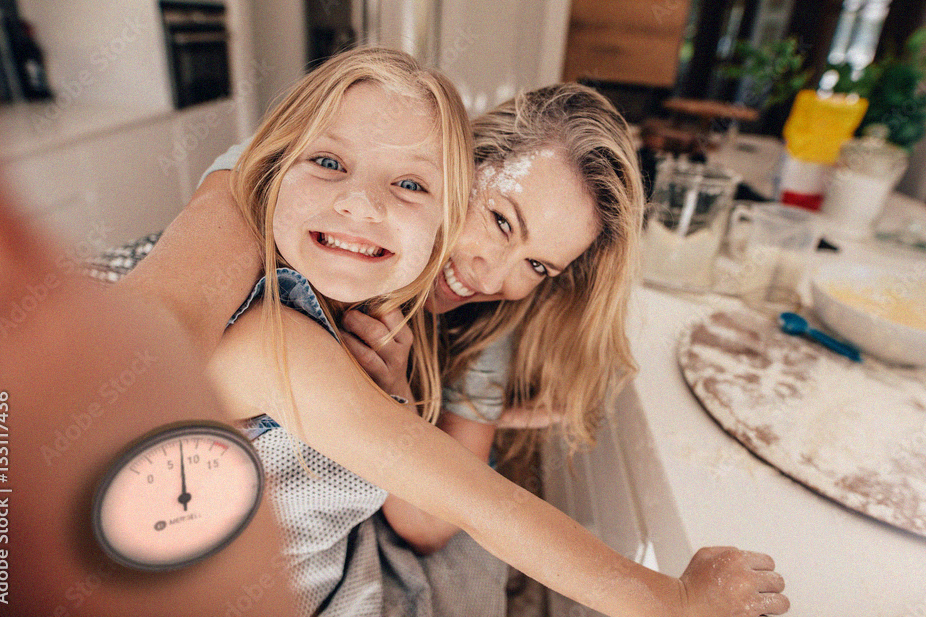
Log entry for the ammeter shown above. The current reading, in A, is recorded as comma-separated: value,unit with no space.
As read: 7.5,A
